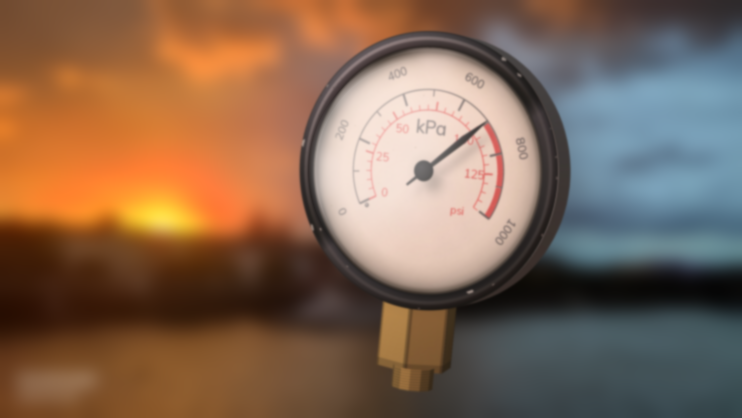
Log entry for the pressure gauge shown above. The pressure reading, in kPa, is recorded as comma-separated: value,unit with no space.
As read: 700,kPa
